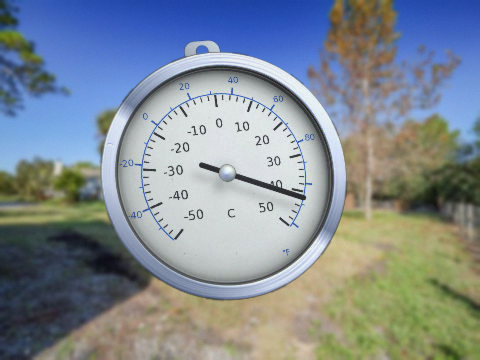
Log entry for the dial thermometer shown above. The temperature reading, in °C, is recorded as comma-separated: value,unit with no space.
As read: 42,°C
